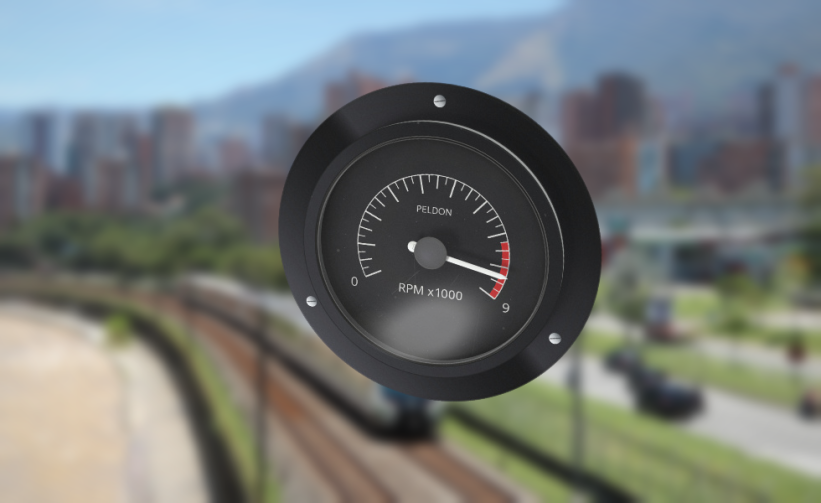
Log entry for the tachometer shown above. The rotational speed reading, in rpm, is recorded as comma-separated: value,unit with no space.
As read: 8250,rpm
